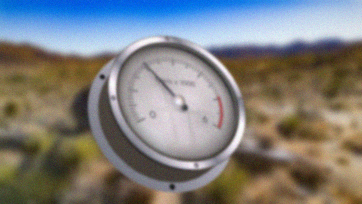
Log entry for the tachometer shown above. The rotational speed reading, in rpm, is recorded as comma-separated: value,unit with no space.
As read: 2000,rpm
